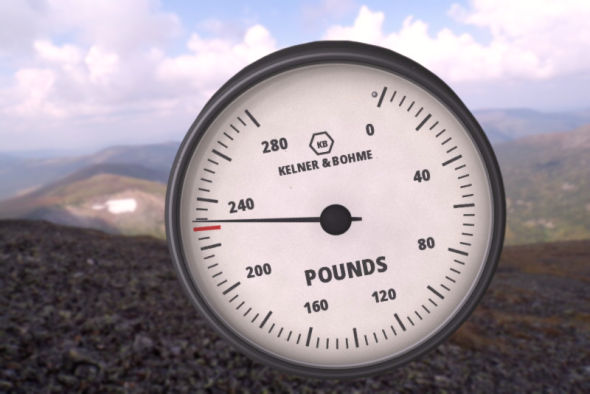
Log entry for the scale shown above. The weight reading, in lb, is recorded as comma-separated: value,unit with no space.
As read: 232,lb
